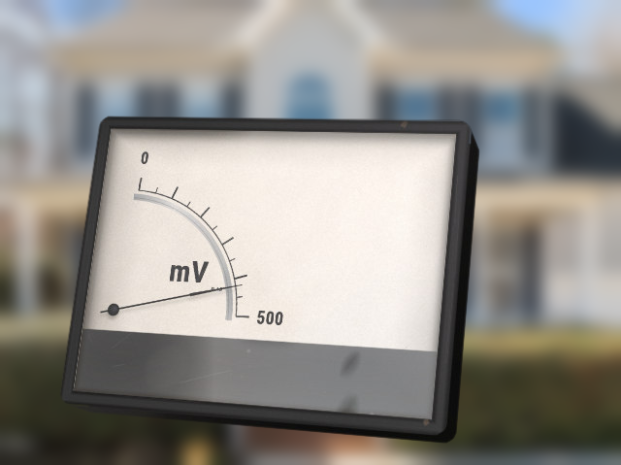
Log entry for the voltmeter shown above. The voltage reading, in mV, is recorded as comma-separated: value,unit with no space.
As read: 425,mV
